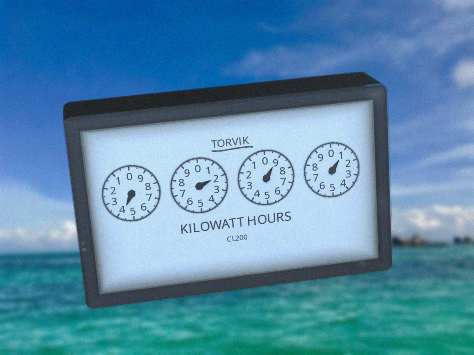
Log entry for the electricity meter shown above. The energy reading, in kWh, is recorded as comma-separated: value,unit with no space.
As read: 4191,kWh
